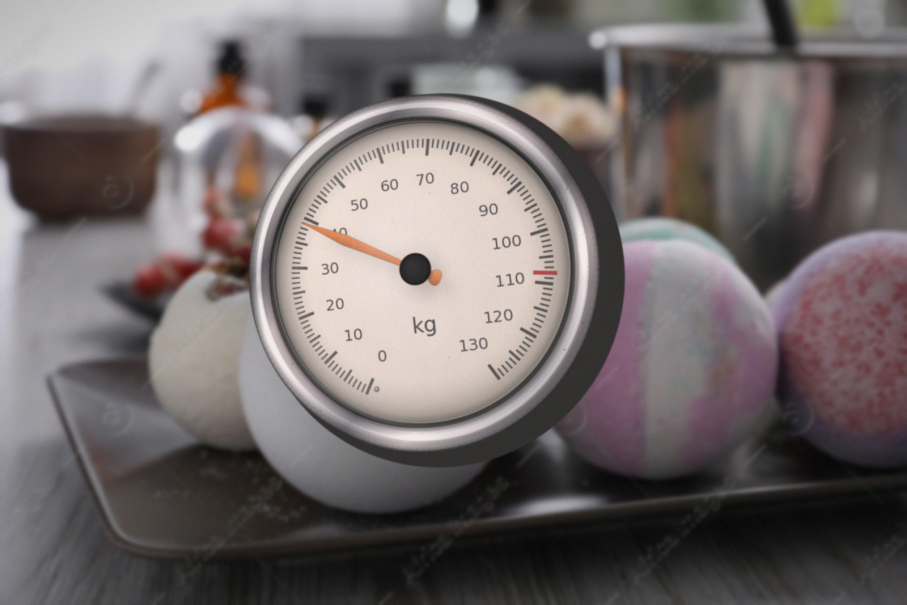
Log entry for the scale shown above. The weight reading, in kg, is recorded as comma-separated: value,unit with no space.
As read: 39,kg
